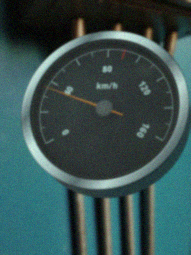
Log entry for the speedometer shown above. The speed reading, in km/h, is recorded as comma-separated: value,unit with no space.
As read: 35,km/h
